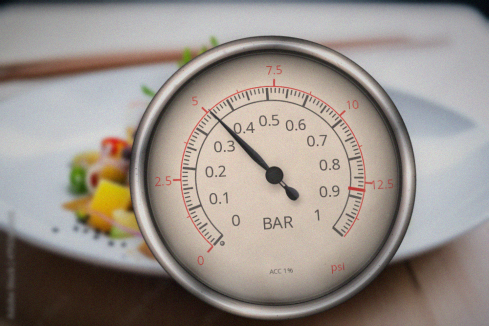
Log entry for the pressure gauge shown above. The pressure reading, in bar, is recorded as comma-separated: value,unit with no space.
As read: 0.35,bar
